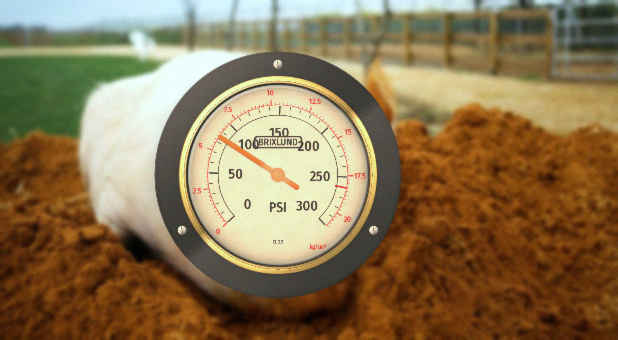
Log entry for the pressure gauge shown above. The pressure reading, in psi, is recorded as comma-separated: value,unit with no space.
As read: 85,psi
